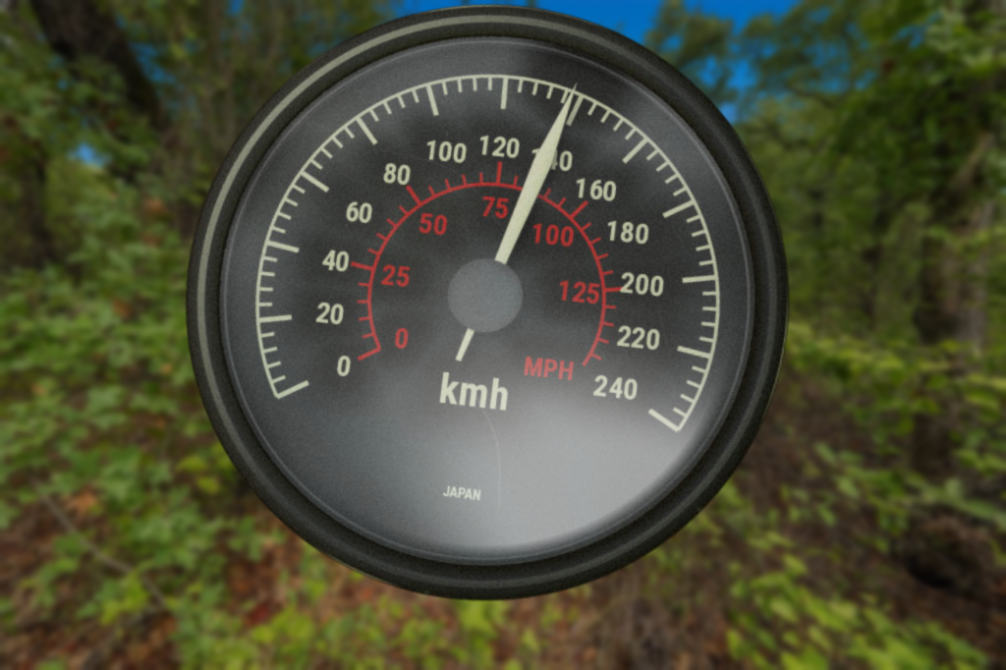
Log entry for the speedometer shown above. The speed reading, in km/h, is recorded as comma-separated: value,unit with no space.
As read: 138,km/h
